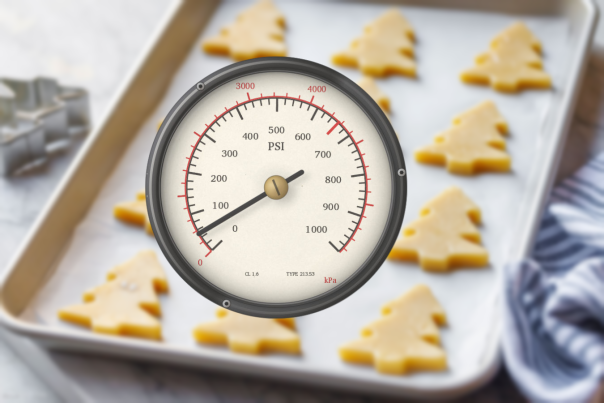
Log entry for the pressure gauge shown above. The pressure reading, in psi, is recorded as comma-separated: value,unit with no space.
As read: 50,psi
